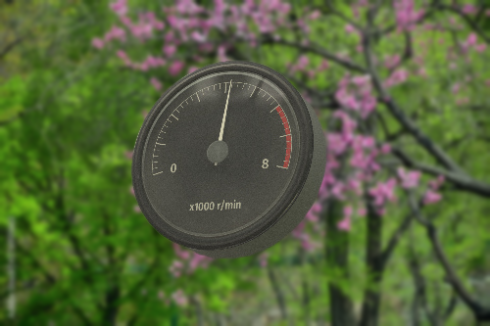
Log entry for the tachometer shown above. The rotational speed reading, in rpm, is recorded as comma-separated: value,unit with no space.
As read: 4200,rpm
